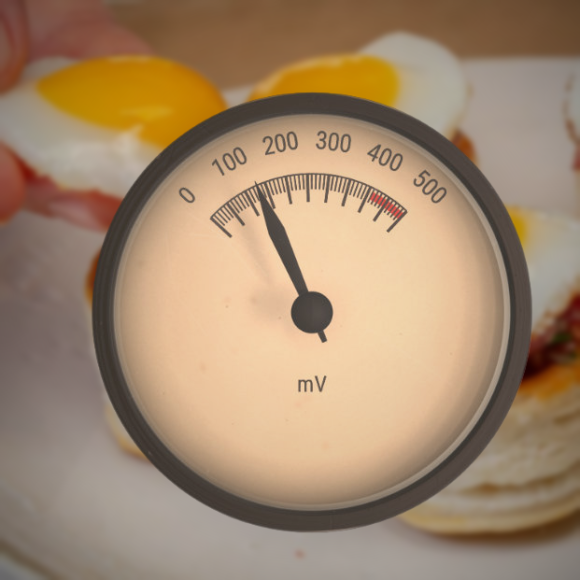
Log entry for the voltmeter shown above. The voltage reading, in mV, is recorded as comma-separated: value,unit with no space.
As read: 130,mV
